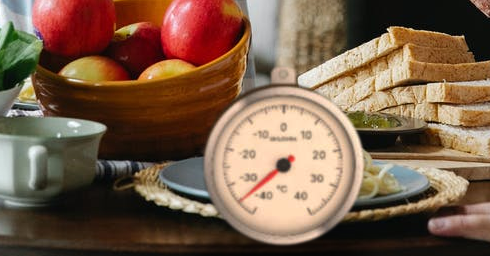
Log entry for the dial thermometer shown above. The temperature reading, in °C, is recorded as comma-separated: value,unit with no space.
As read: -35,°C
